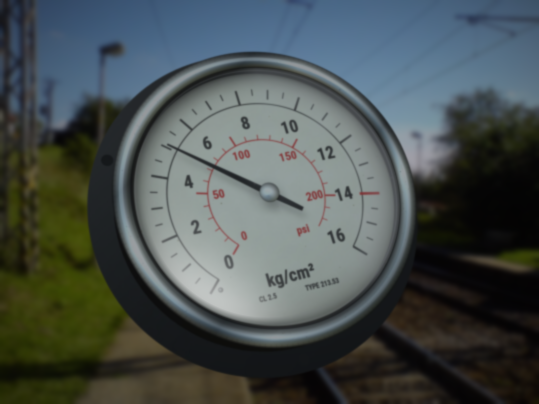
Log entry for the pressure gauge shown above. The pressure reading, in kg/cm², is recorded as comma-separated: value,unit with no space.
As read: 5,kg/cm²
